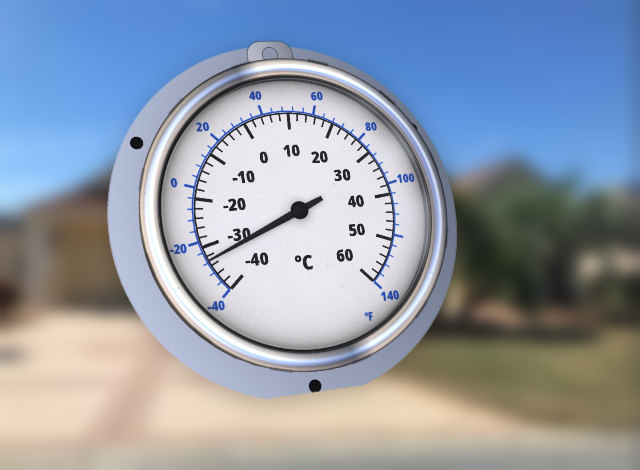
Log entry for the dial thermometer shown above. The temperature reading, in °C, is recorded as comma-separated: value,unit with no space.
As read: -33,°C
